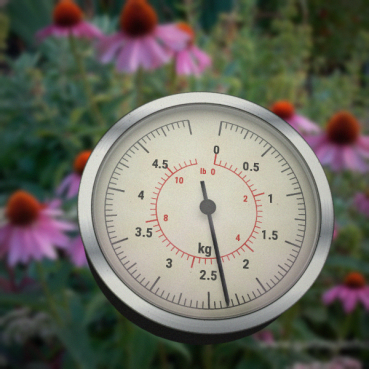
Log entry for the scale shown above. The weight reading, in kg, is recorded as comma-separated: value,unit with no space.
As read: 2.35,kg
